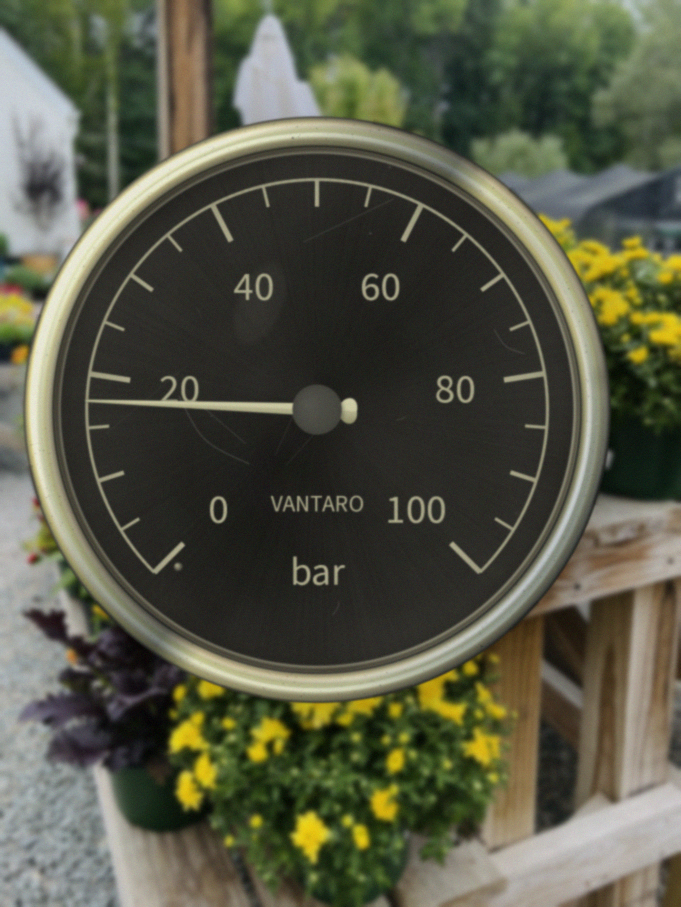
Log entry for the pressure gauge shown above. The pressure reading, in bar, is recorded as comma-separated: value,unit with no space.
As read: 17.5,bar
